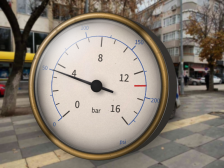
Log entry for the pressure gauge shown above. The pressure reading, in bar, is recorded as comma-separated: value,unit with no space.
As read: 3.5,bar
